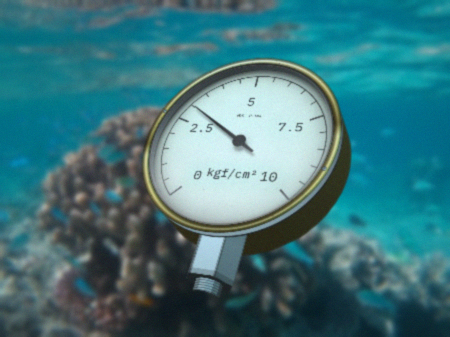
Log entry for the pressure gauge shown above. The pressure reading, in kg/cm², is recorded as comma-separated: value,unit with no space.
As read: 3,kg/cm²
